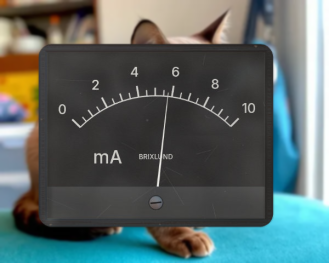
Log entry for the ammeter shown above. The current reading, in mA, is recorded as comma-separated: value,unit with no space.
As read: 5.75,mA
